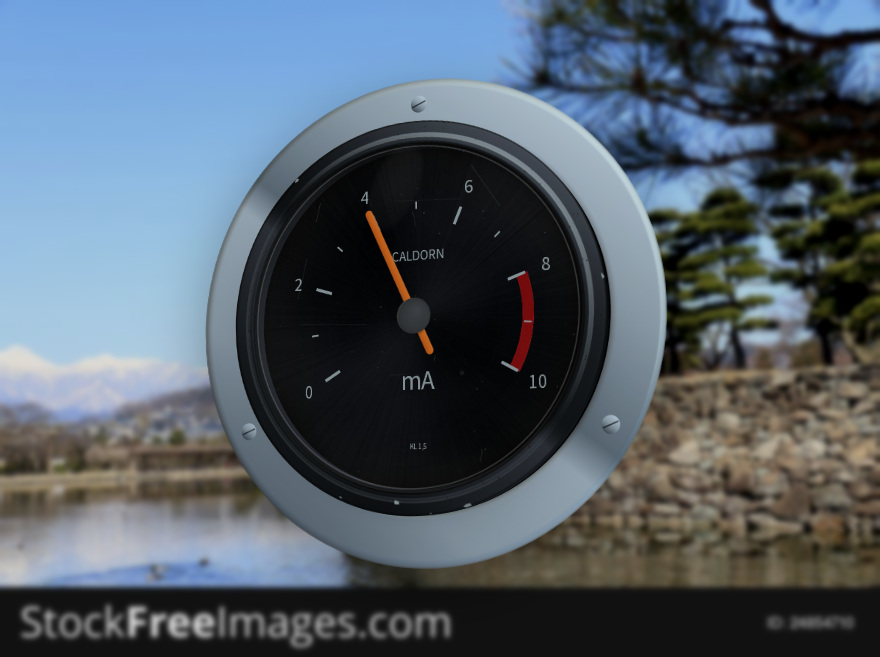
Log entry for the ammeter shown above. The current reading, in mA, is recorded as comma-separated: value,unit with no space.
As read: 4,mA
